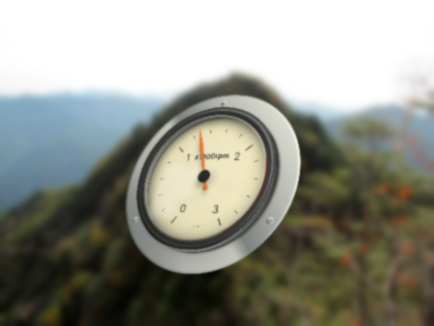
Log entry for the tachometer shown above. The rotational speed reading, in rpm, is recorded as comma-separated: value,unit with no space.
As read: 1300,rpm
